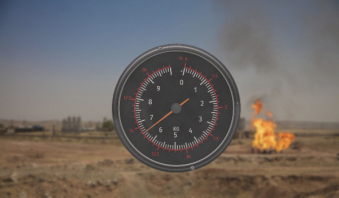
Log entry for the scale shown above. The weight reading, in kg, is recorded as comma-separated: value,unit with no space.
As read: 6.5,kg
